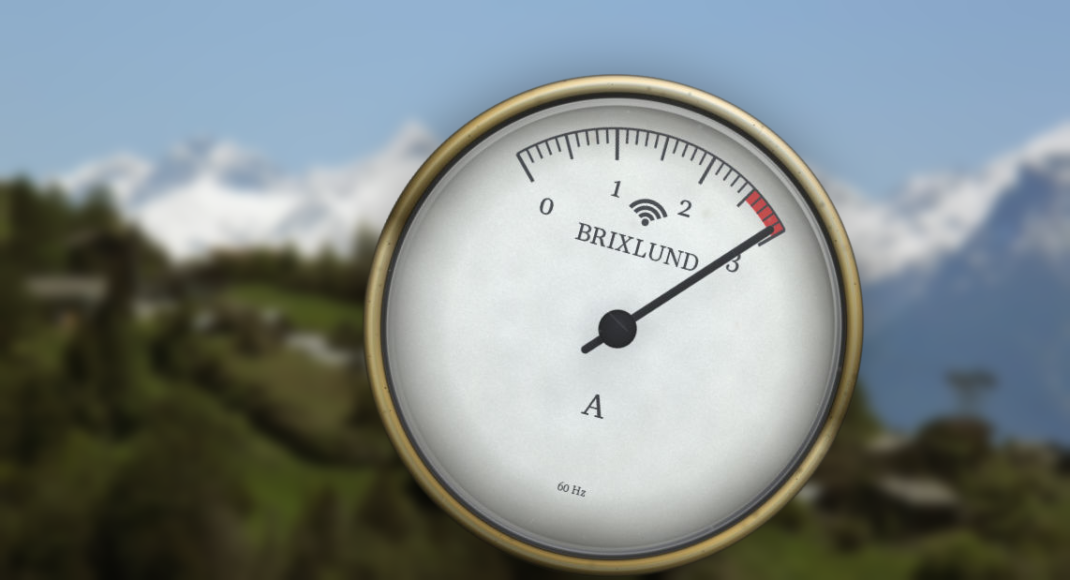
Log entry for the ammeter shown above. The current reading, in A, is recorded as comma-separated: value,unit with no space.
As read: 2.9,A
